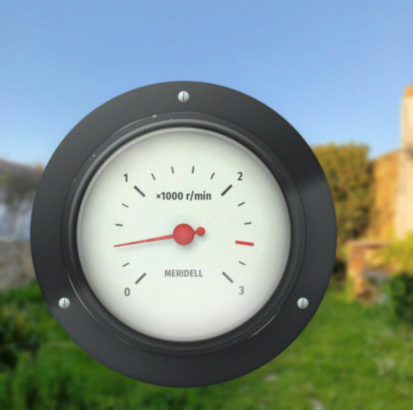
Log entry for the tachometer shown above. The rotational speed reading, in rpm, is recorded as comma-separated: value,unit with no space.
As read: 400,rpm
